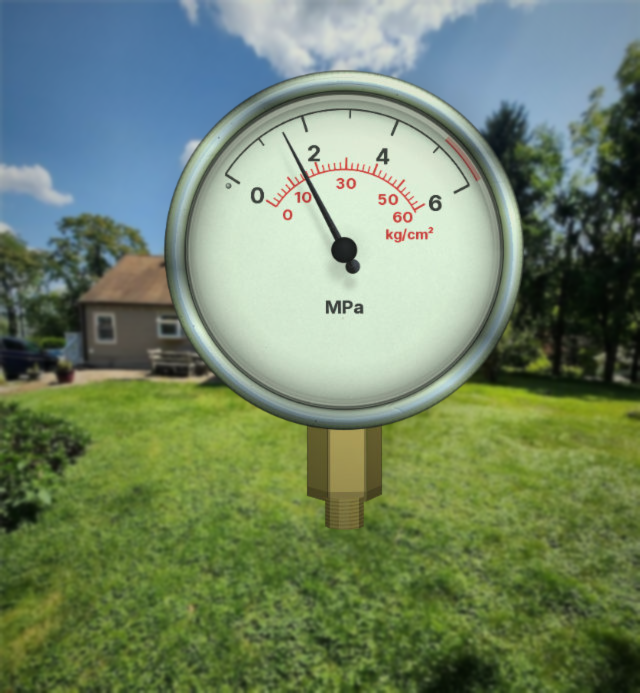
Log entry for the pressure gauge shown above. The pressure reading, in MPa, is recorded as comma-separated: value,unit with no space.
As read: 1.5,MPa
